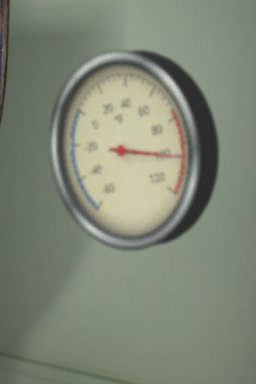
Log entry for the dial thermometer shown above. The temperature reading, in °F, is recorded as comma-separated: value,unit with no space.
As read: 100,°F
